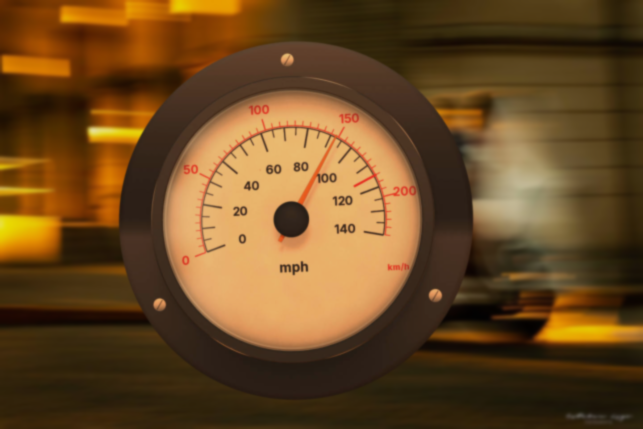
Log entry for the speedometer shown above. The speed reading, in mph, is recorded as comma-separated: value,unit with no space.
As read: 92.5,mph
